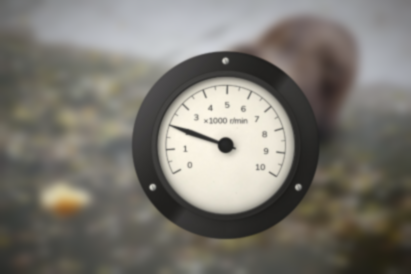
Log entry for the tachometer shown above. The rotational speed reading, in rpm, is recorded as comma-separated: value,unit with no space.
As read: 2000,rpm
